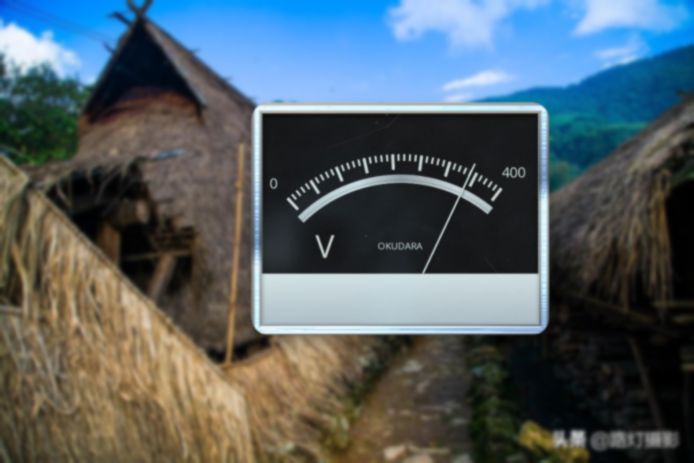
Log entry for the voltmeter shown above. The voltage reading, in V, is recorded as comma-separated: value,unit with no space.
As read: 340,V
